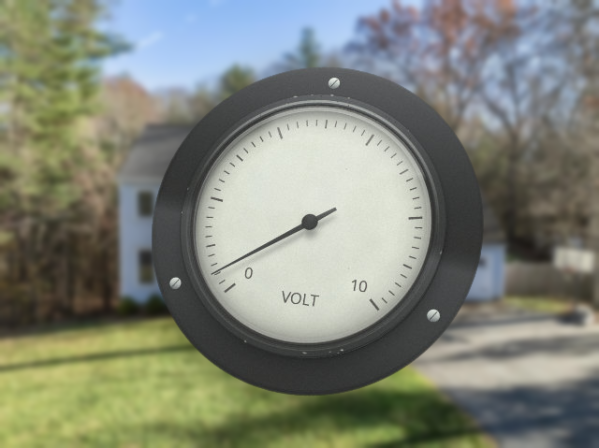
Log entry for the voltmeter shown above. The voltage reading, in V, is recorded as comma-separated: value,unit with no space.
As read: 0.4,V
